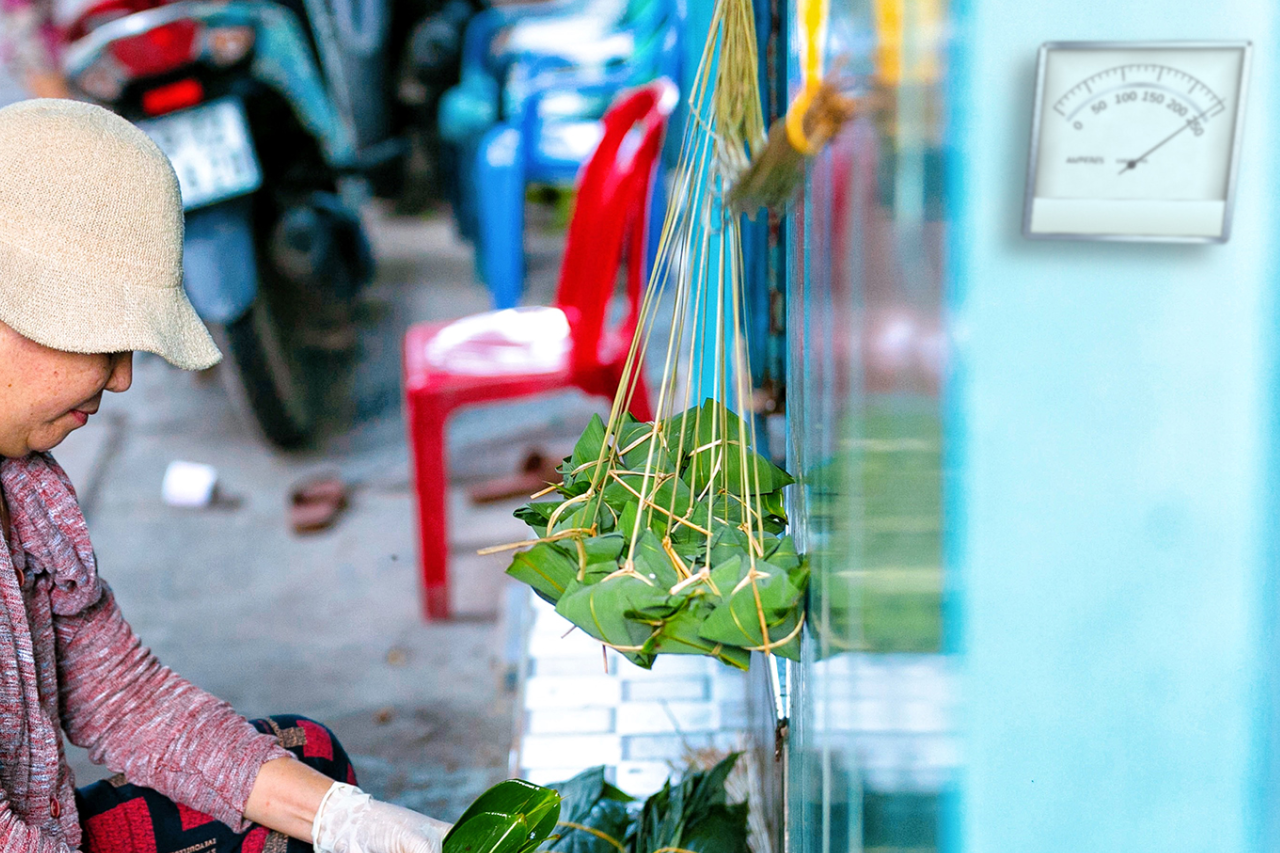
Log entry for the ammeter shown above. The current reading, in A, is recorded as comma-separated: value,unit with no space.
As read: 240,A
